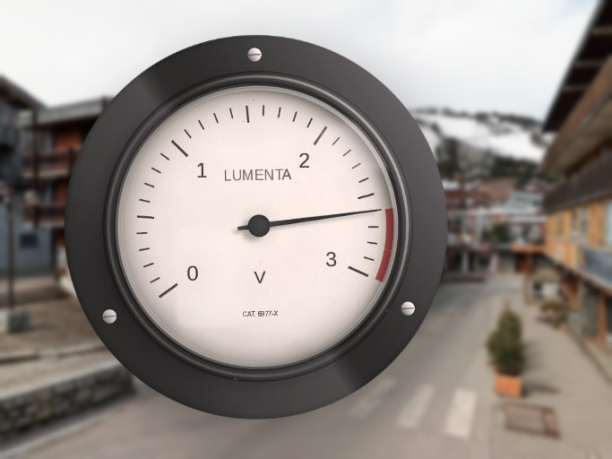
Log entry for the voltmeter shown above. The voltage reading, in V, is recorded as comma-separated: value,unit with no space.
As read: 2.6,V
